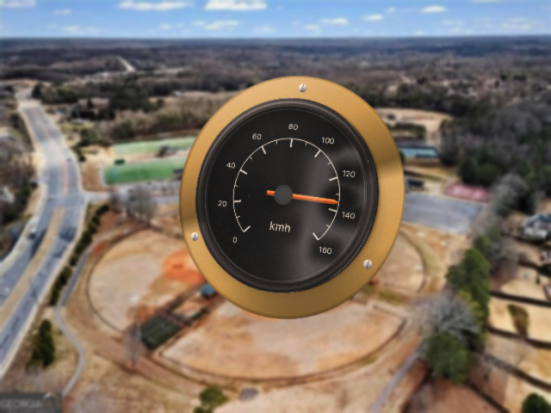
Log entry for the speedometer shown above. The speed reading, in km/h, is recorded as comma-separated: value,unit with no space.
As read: 135,km/h
